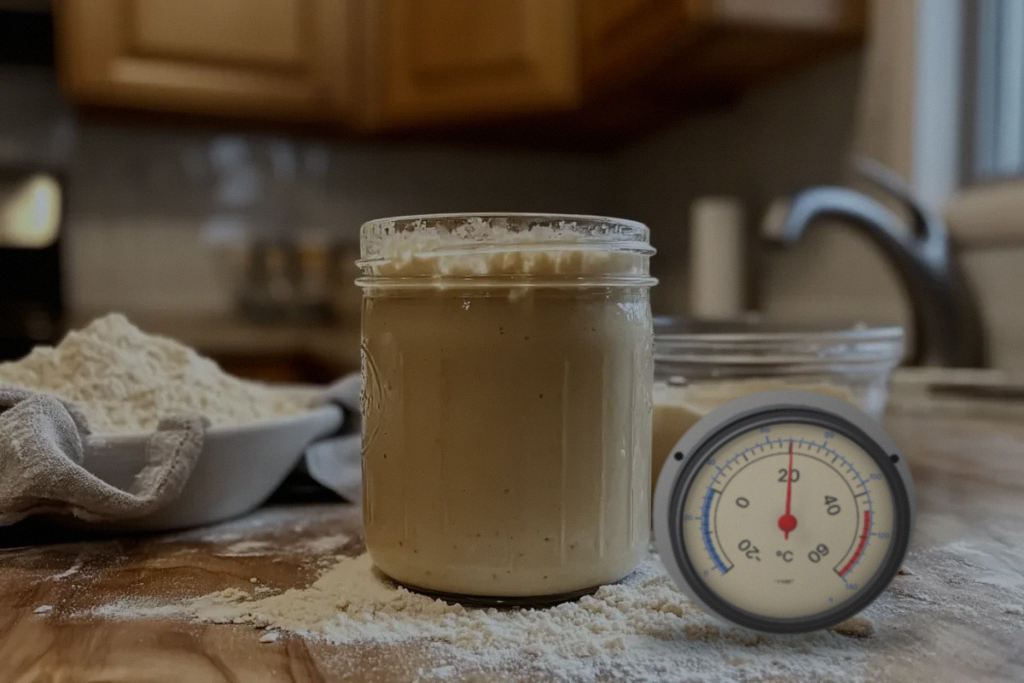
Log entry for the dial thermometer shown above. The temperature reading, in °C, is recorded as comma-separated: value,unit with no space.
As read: 20,°C
